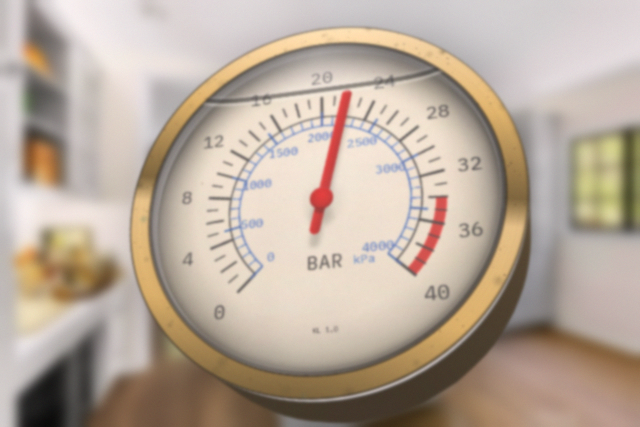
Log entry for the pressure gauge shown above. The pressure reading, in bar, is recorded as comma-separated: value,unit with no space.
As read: 22,bar
